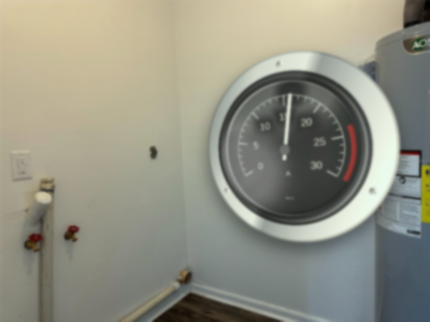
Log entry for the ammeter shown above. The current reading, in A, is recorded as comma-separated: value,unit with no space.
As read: 16,A
